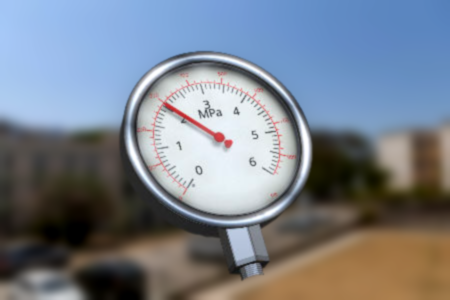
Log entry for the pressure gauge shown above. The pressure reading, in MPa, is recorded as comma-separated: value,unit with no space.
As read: 2,MPa
